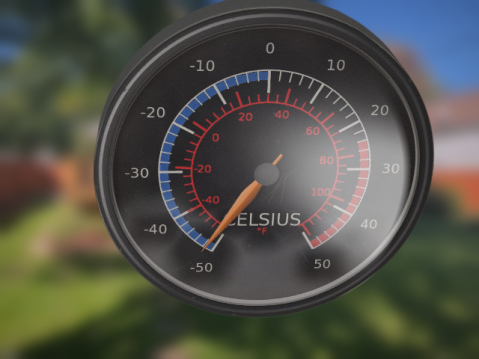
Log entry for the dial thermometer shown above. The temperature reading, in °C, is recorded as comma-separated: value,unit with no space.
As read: -48,°C
